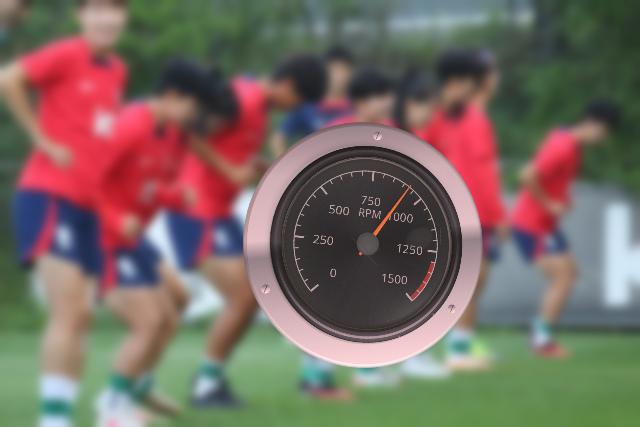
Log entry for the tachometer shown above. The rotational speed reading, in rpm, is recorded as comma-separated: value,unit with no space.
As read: 925,rpm
